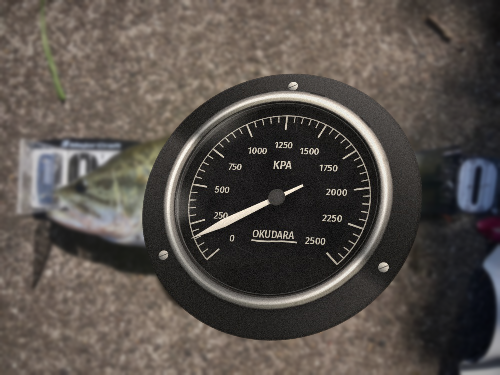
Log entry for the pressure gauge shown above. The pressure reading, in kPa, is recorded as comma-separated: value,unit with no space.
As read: 150,kPa
